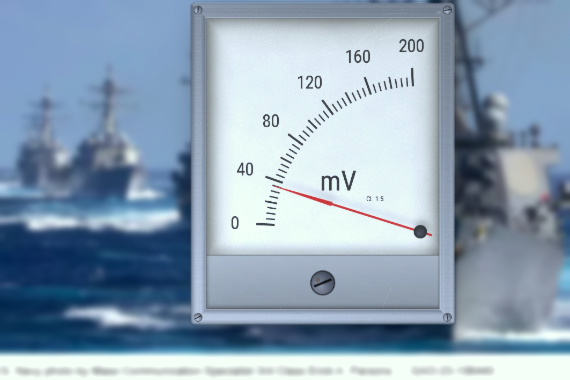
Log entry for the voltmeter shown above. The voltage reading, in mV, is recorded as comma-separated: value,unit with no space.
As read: 35,mV
